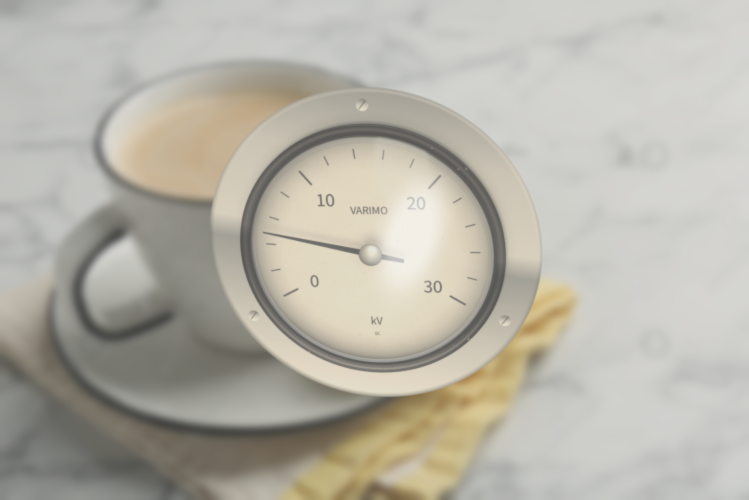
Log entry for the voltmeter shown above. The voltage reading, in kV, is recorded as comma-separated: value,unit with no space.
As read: 5,kV
